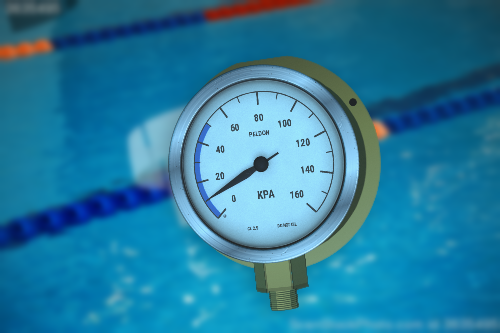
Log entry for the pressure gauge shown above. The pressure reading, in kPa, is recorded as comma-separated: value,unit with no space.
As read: 10,kPa
